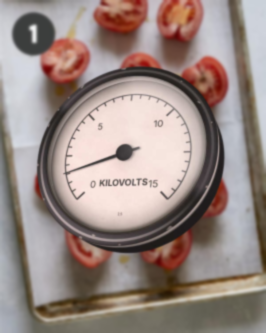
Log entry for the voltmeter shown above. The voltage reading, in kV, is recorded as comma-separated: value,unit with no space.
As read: 1.5,kV
